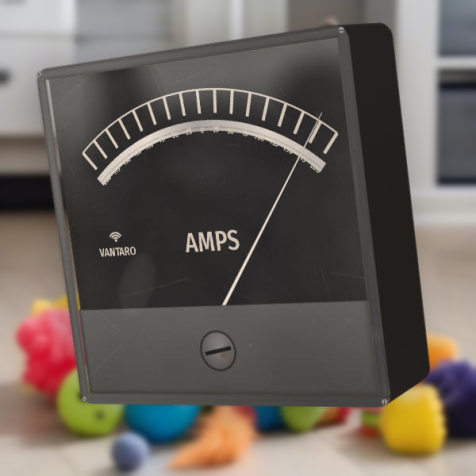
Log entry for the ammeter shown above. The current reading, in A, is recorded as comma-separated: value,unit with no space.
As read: 175,A
